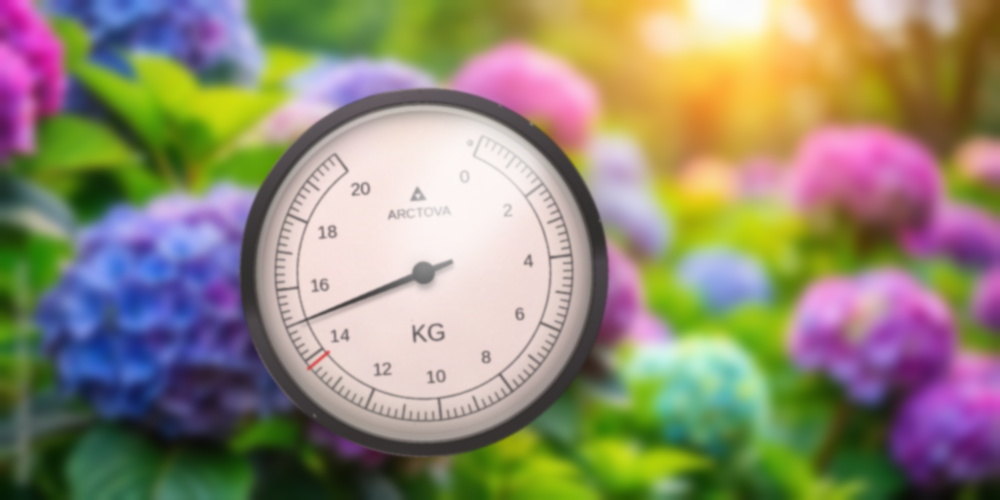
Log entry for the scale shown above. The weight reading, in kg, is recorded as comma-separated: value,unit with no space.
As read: 15,kg
